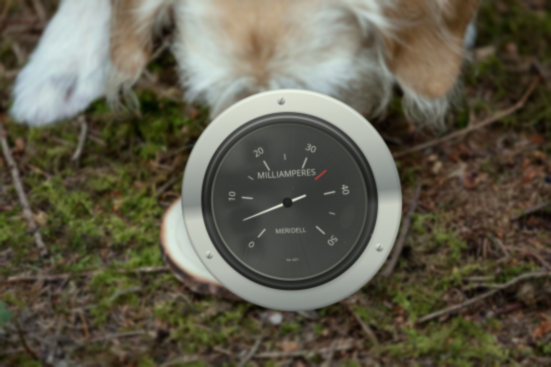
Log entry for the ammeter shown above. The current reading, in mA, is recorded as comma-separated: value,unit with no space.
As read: 5,mA
